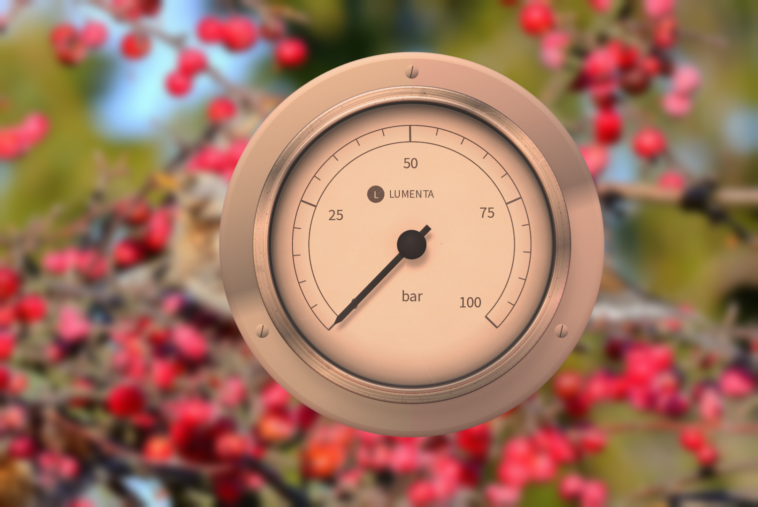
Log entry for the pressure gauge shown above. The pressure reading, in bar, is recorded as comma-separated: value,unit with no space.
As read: 0,bar
